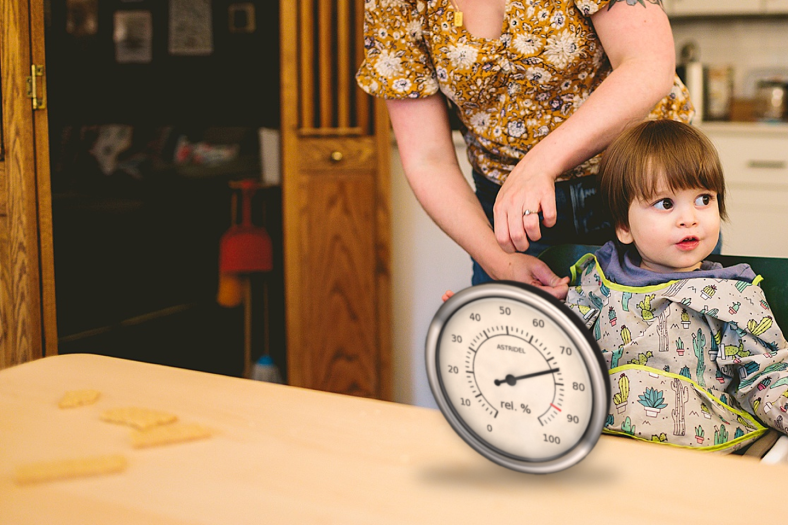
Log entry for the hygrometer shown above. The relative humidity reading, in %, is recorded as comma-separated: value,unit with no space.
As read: 74,%
